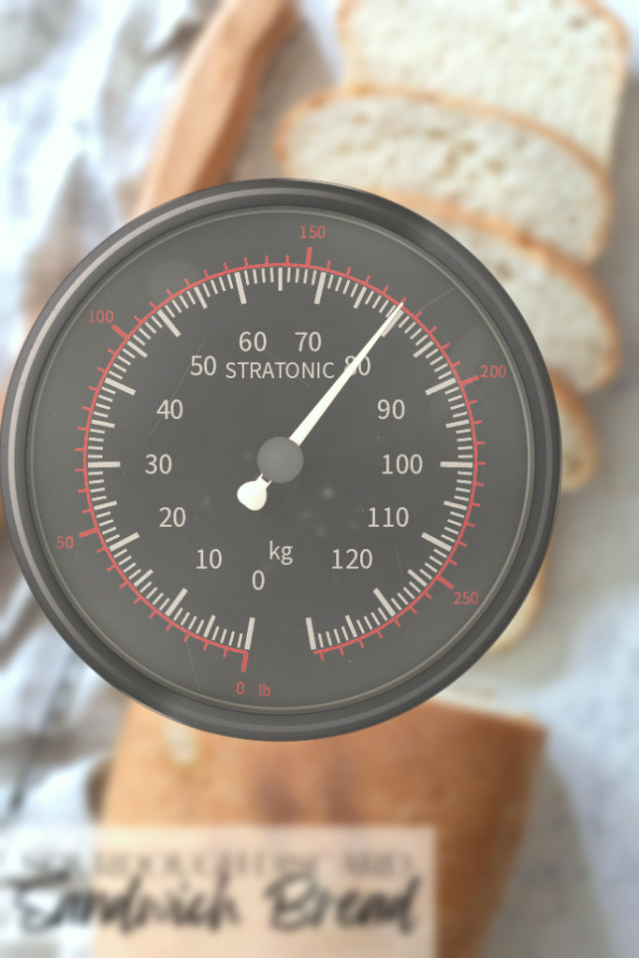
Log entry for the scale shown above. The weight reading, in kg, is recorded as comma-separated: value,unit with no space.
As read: 79.5,kg
